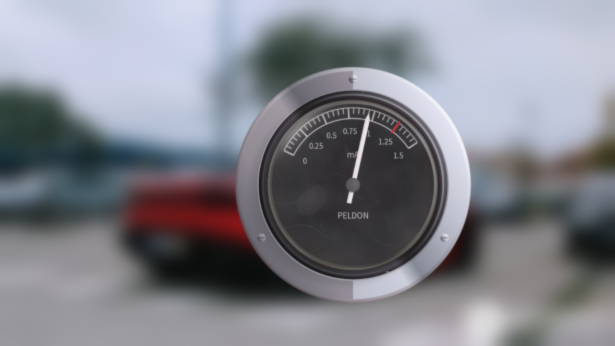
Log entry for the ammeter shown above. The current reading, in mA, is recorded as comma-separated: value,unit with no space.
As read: 0.95,mA
